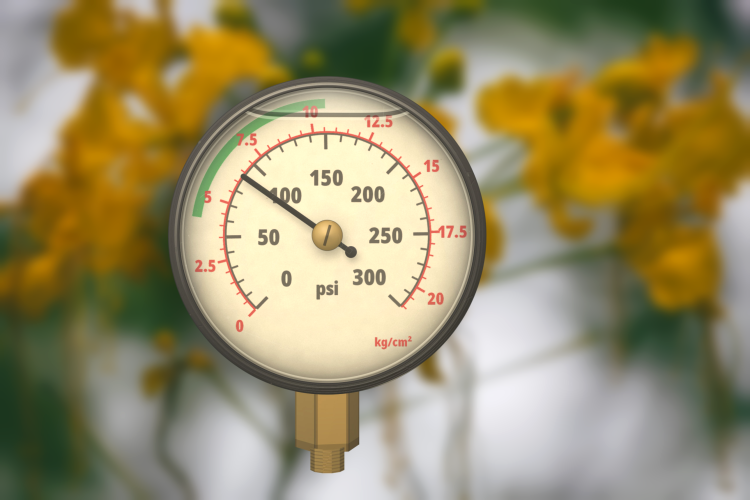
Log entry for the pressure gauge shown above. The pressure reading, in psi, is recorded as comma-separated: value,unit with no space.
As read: 90,psi
